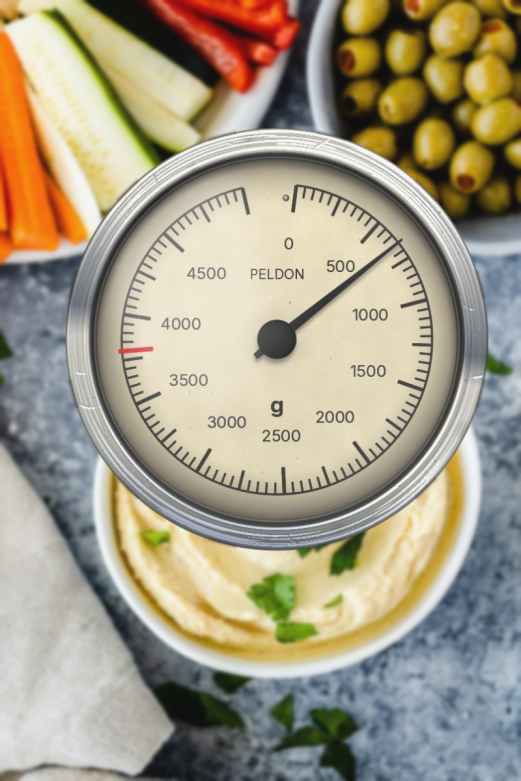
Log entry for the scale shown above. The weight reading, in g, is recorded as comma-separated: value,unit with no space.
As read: 650,g
